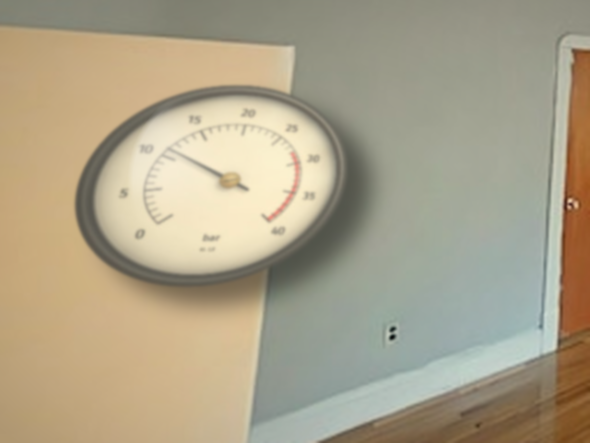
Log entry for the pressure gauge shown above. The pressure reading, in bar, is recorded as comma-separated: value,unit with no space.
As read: 11,bar
